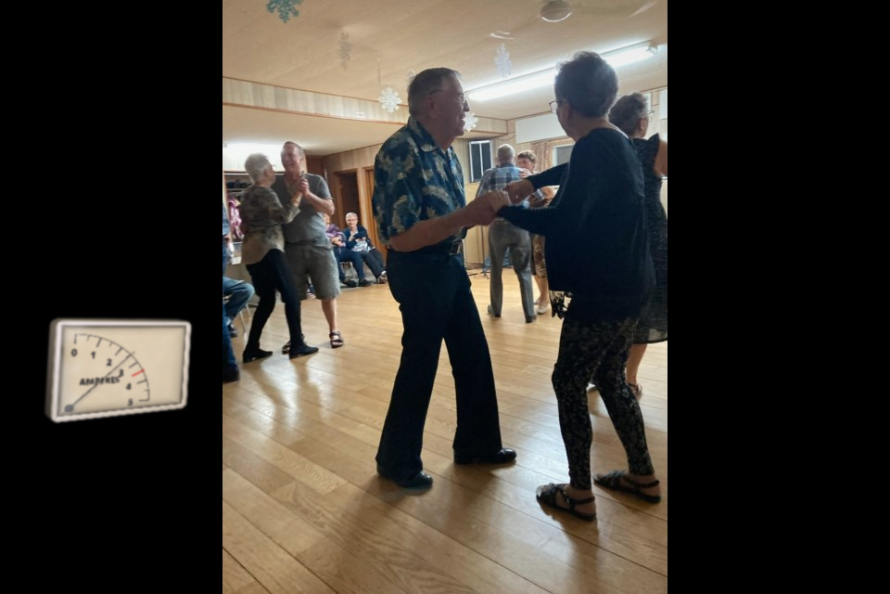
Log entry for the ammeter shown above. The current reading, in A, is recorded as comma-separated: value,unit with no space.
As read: 2.5,A
